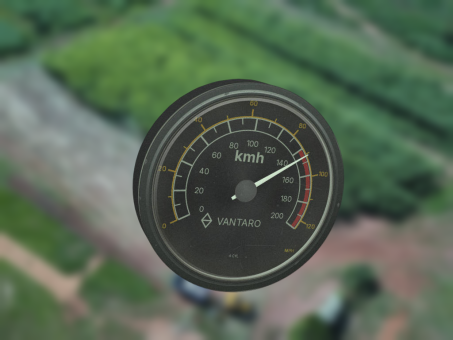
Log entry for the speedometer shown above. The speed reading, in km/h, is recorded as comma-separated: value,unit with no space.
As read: 145,km/h
